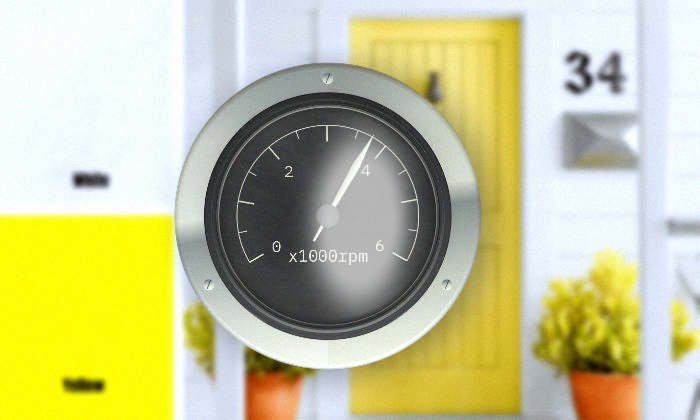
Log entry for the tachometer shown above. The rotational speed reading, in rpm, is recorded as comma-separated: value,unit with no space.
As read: 3750,rpm
